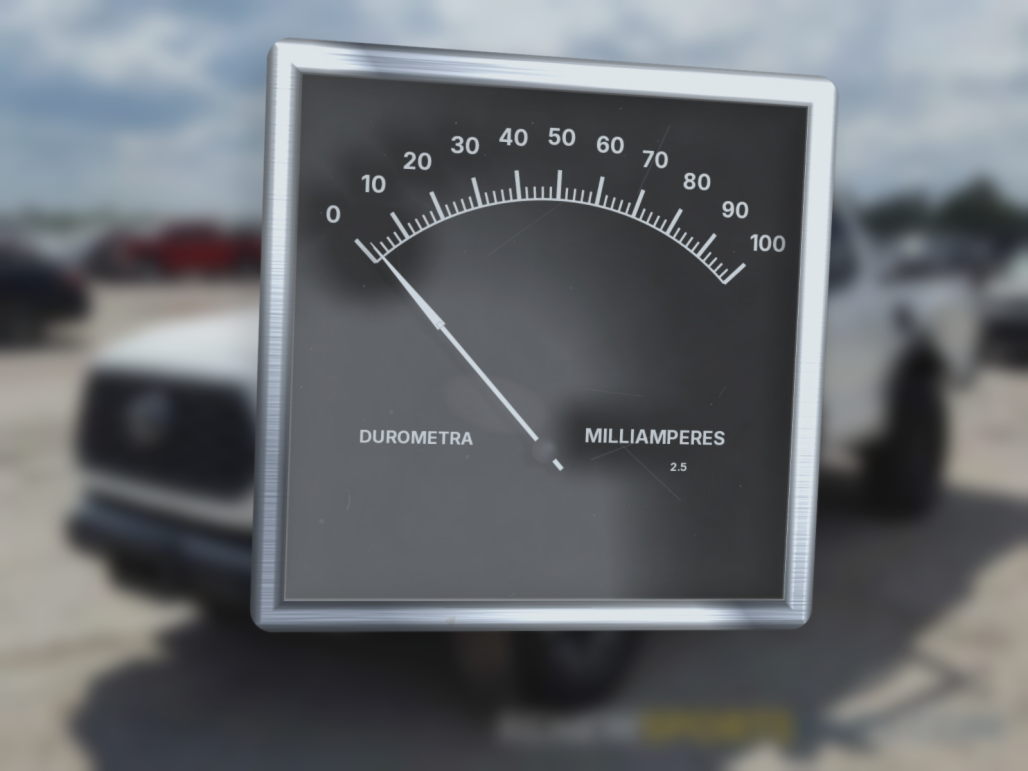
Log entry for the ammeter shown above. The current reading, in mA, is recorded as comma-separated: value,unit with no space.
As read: 2,mA
